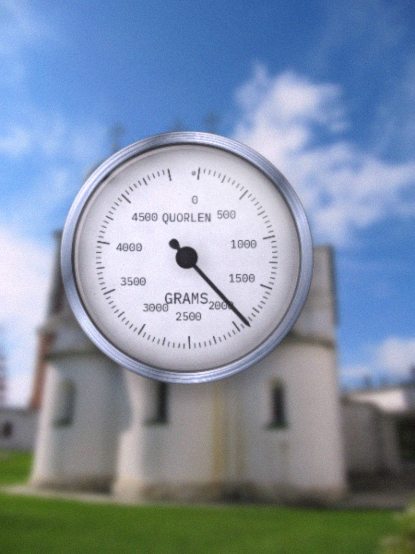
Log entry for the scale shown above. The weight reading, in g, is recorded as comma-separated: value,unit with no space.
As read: 1900,g
